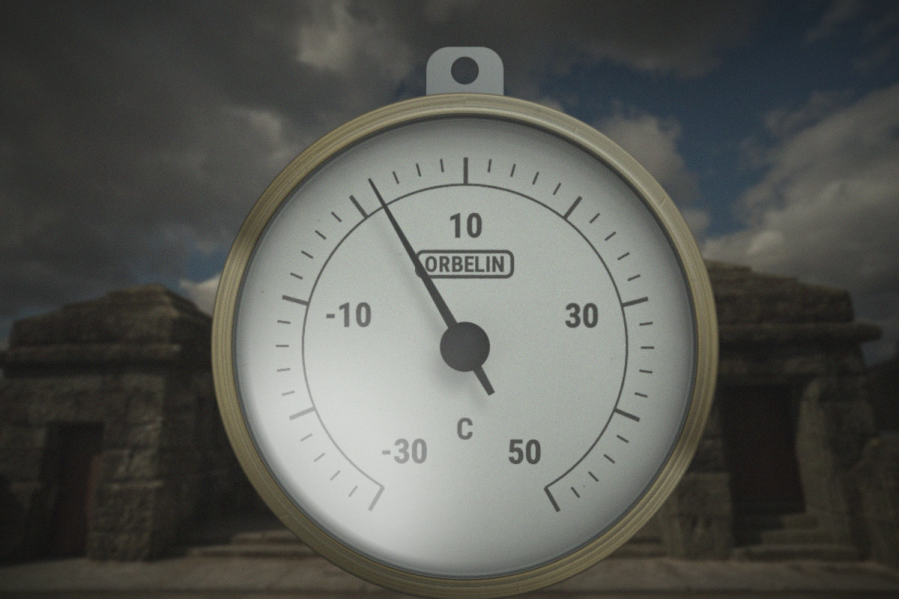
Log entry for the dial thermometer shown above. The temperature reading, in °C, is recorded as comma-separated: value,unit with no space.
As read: 2,°C
